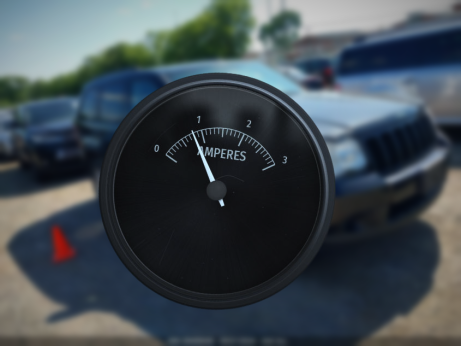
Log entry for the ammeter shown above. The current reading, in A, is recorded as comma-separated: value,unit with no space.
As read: 0.8,A
